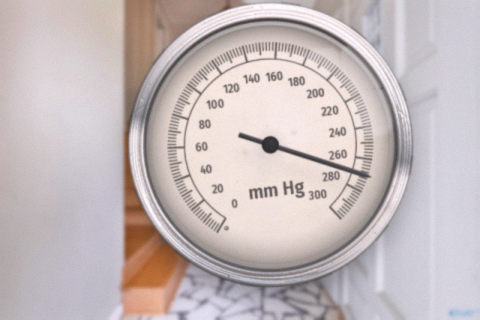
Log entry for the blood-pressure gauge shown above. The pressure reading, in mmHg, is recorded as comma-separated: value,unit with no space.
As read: 270,mmHg
